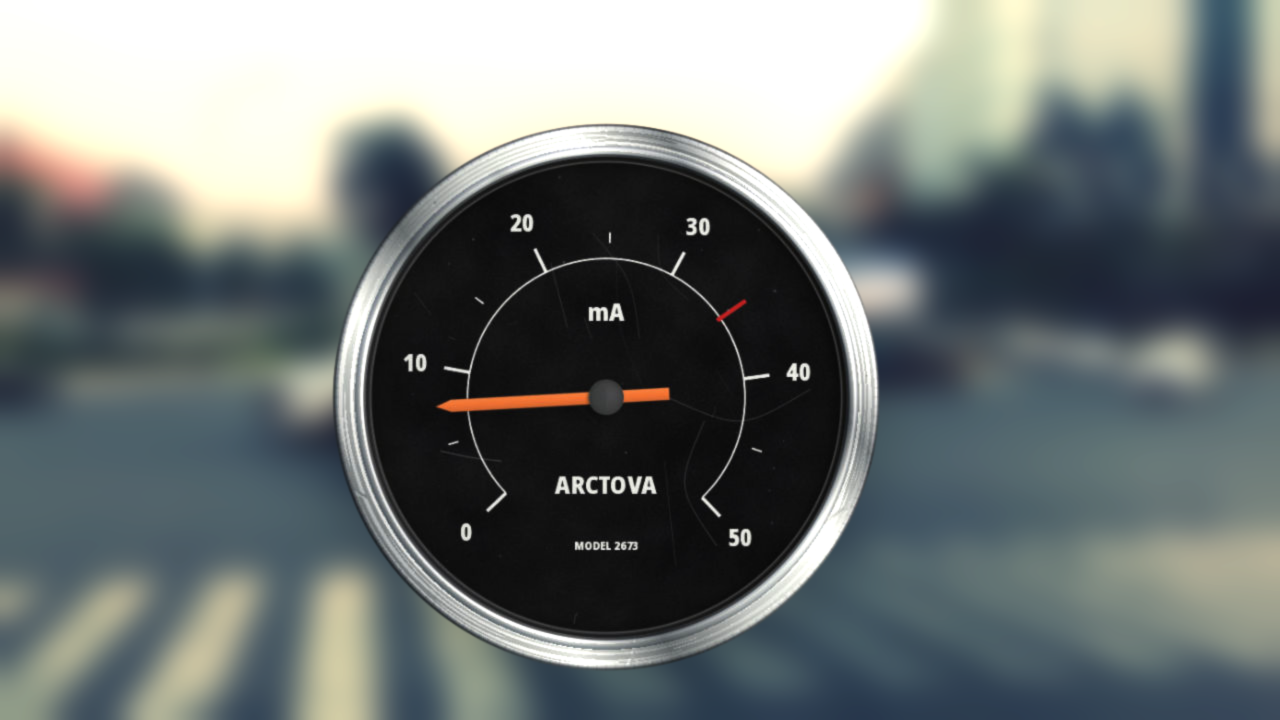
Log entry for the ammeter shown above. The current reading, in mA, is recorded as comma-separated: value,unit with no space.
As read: 7.5,mA
